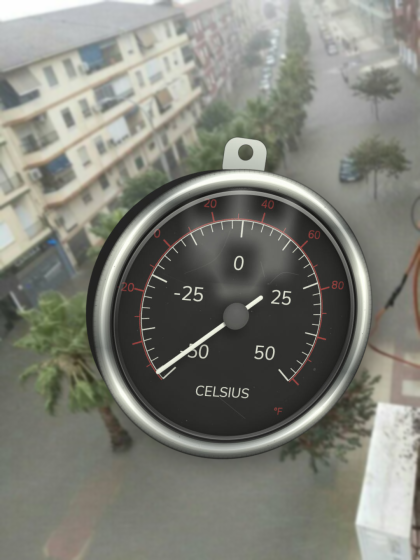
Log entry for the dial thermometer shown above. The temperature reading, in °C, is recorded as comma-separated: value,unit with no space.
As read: -47.5,°C
